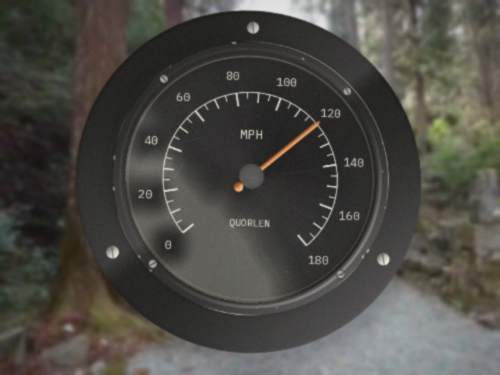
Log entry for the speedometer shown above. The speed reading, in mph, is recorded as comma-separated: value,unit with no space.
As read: 120,mph
